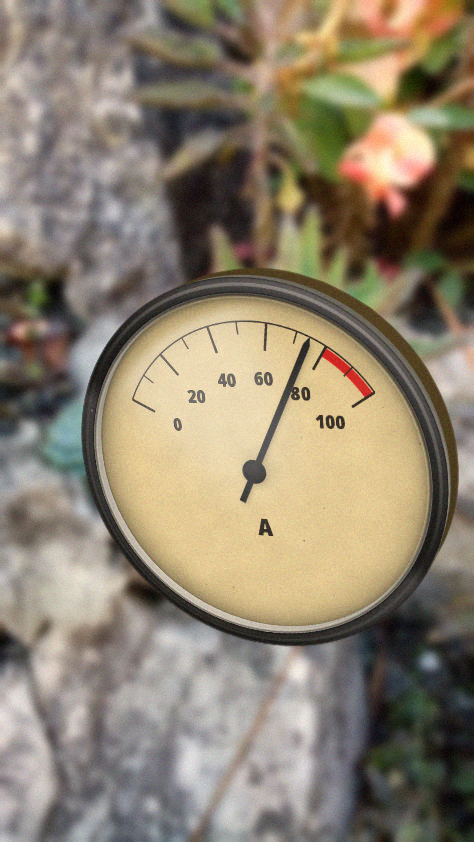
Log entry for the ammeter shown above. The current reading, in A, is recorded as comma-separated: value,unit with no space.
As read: 75,A
